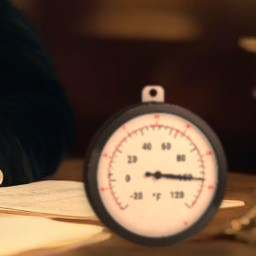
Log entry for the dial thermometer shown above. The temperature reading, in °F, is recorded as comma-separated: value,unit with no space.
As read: 100,°F
